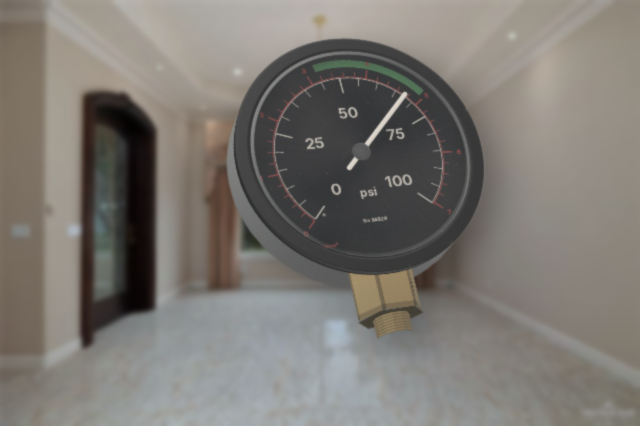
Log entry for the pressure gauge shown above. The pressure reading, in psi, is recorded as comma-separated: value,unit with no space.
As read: 67.5,psi
